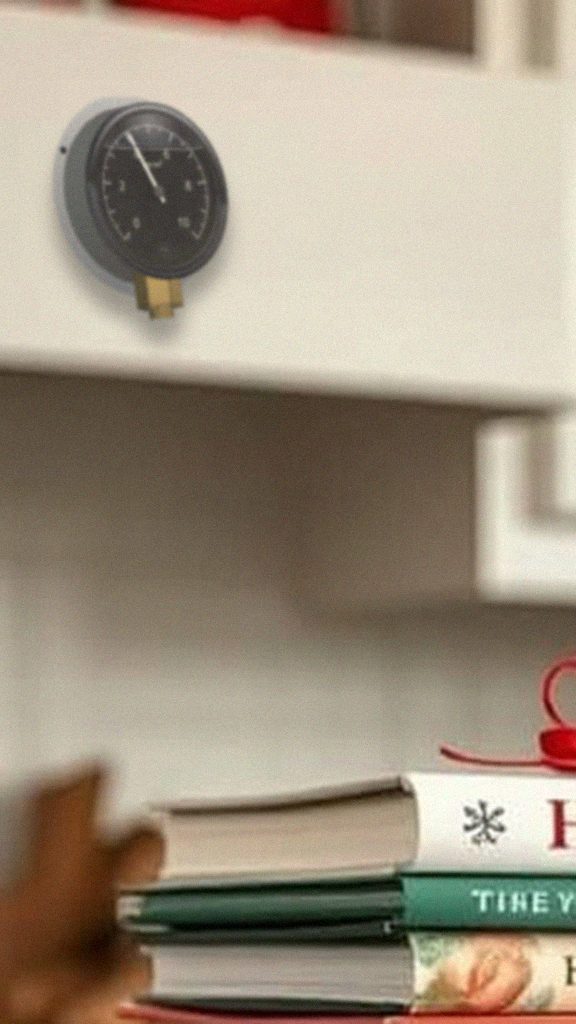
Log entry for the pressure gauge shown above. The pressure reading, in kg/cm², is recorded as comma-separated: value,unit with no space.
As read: 4,kg/cm²
